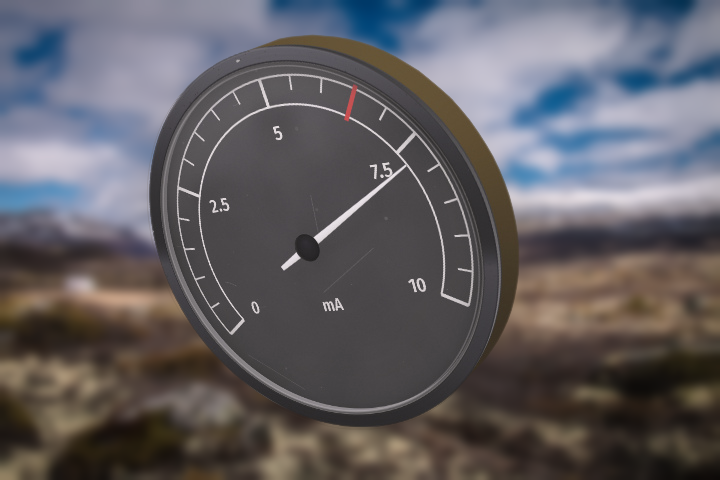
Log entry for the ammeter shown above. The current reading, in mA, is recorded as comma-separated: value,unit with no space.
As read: 7.75,mA
